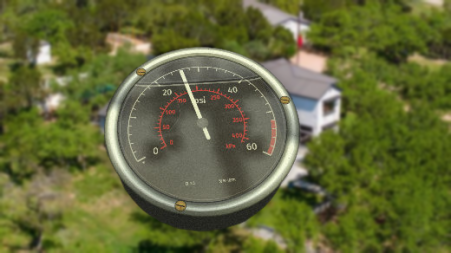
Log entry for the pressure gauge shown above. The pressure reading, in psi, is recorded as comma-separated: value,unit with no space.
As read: 26,psi
